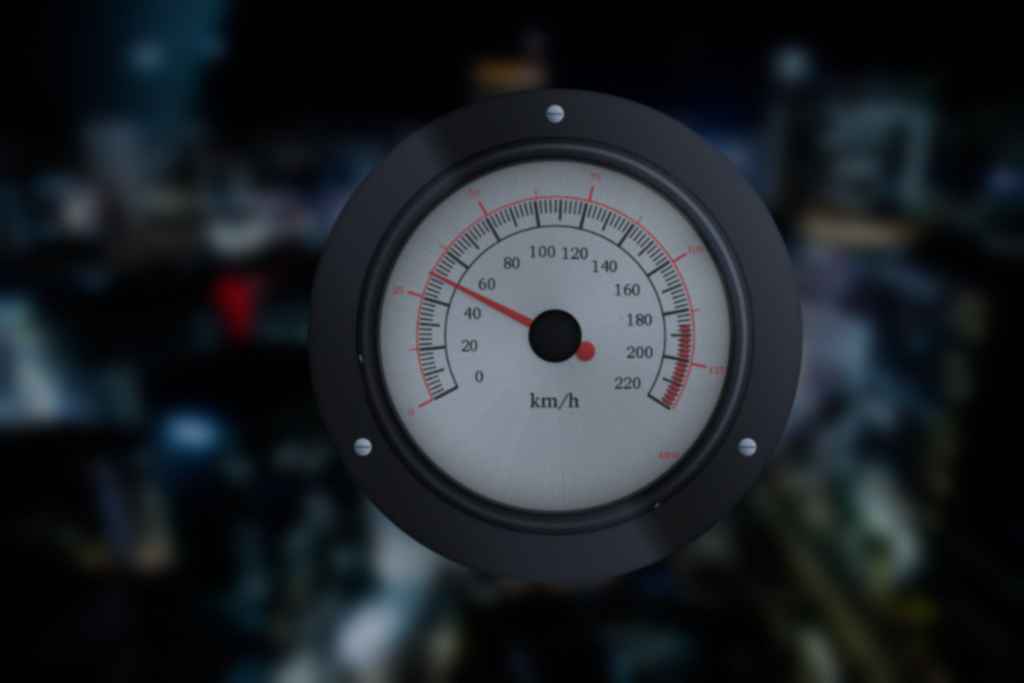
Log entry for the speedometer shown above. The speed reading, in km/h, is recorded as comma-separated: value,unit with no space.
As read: 50,km/h
